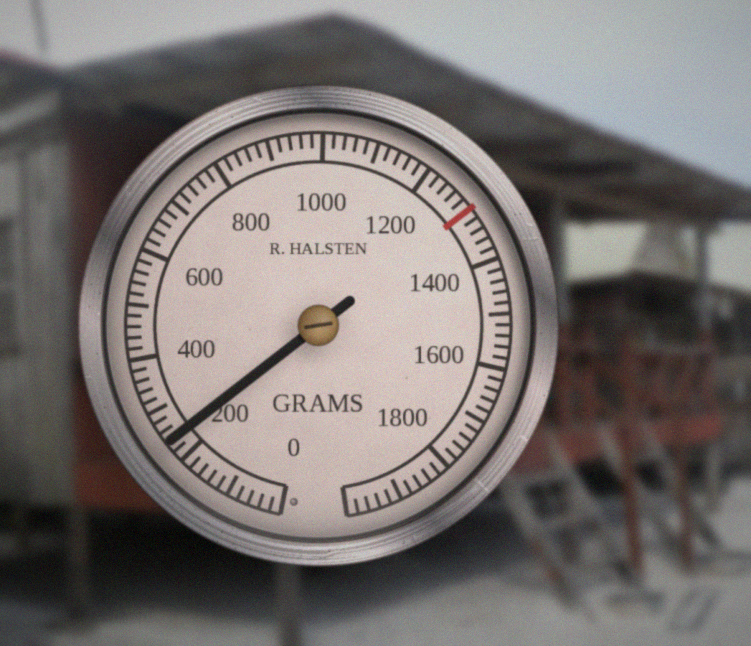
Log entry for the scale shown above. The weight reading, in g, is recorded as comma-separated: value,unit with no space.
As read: 240,g
